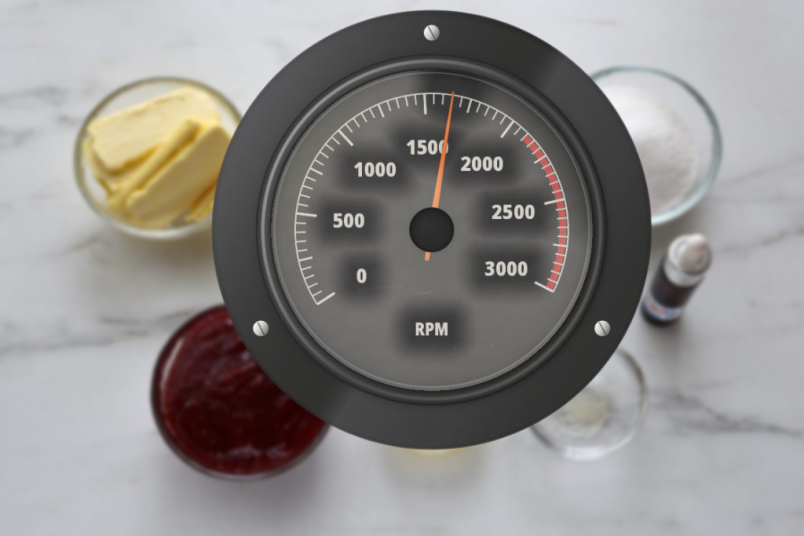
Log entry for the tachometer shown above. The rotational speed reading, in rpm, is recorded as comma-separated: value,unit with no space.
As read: 1650,rpm
